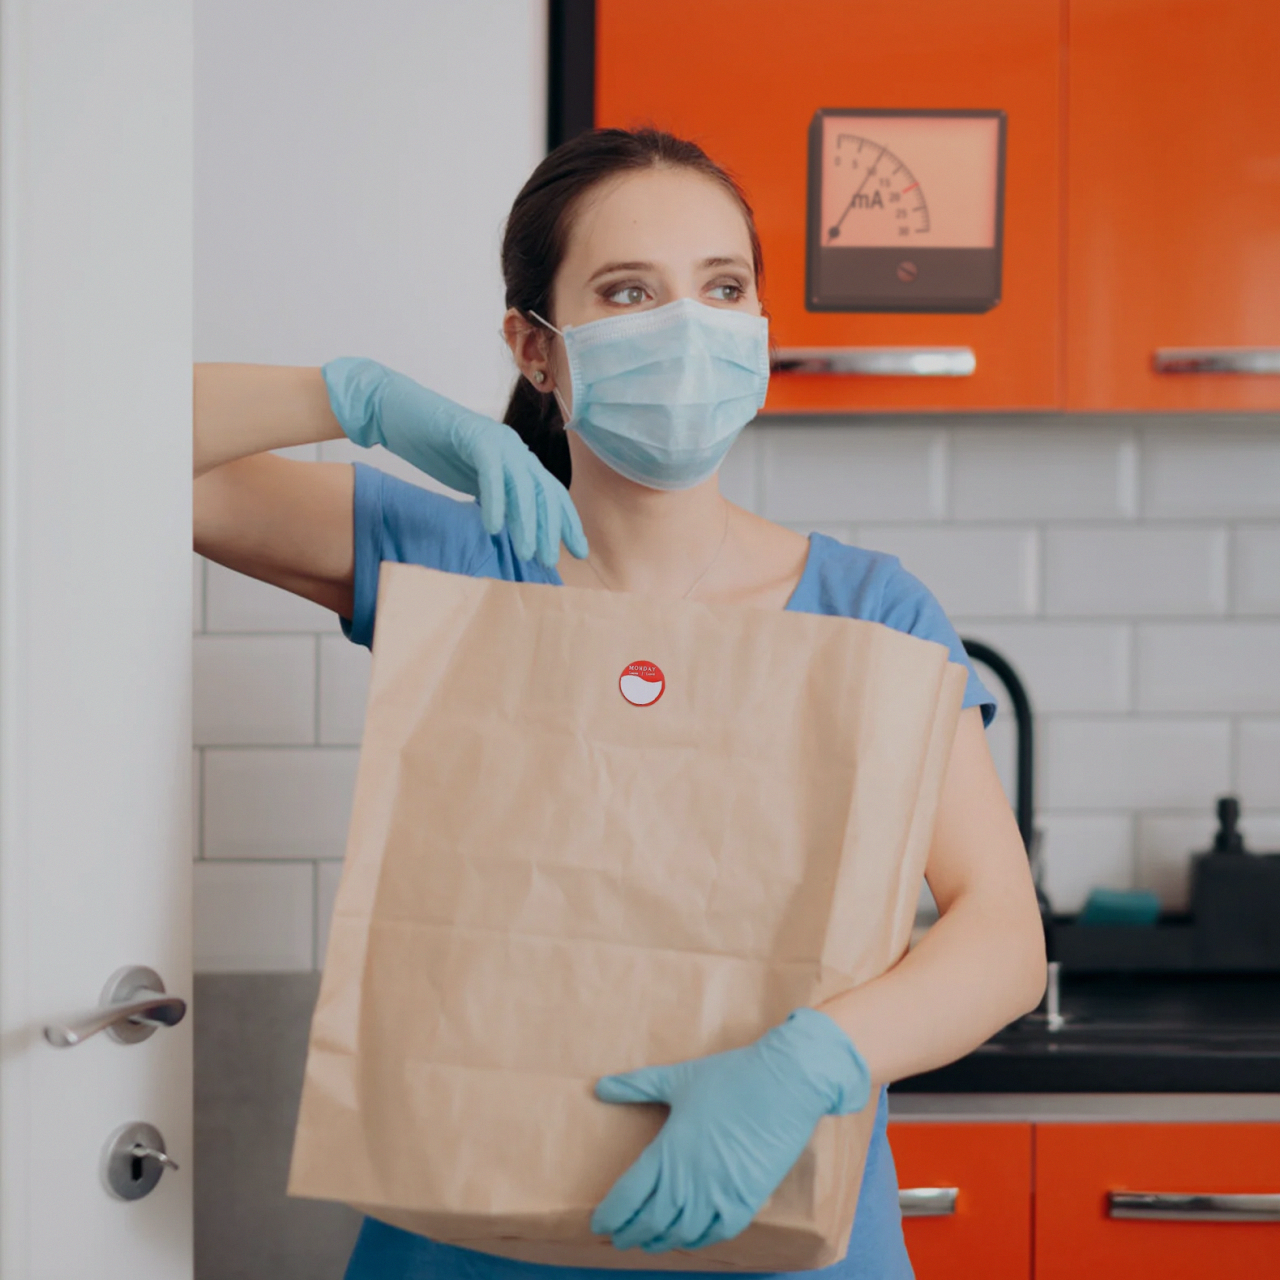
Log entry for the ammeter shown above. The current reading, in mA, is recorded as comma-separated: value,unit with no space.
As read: 10,mA
